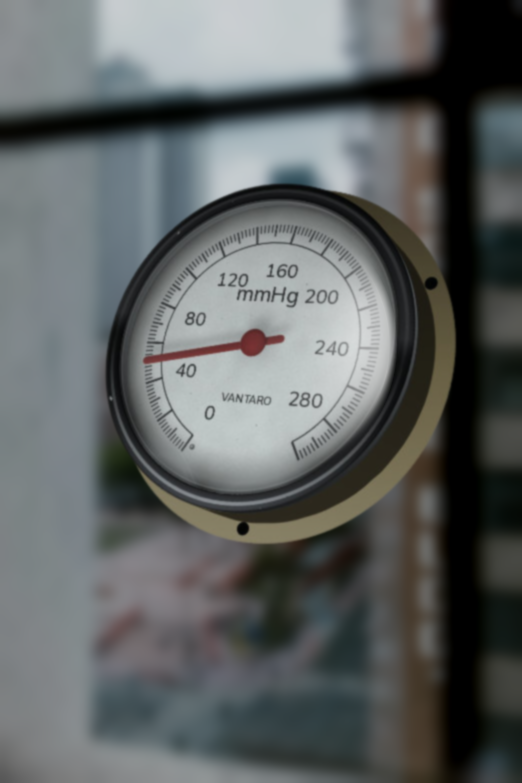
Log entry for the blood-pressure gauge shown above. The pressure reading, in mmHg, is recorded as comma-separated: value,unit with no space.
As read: 50,mmHg
